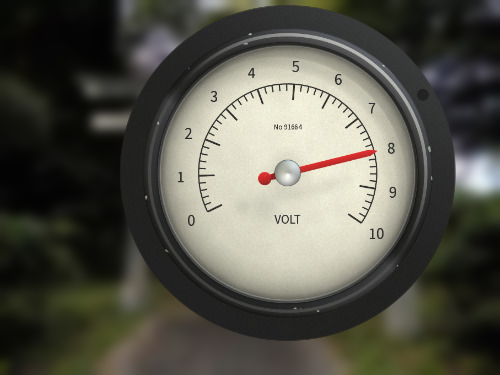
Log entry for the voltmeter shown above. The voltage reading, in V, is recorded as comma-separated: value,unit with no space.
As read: 8,V
